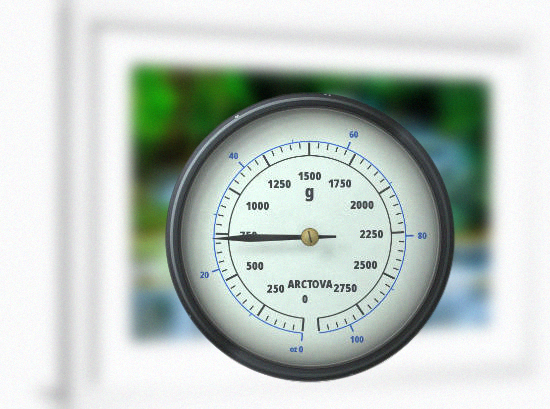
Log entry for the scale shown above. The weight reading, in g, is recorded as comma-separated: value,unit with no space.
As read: 725,g
